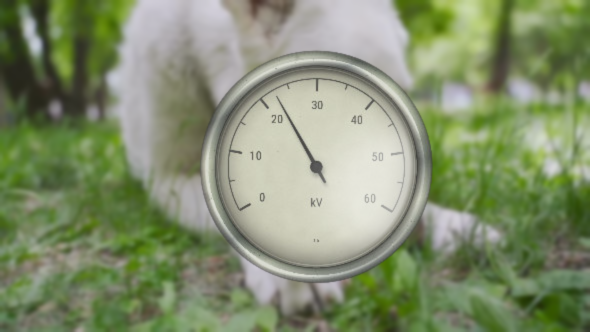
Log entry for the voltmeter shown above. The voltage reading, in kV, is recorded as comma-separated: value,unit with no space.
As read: 22.5,kV
